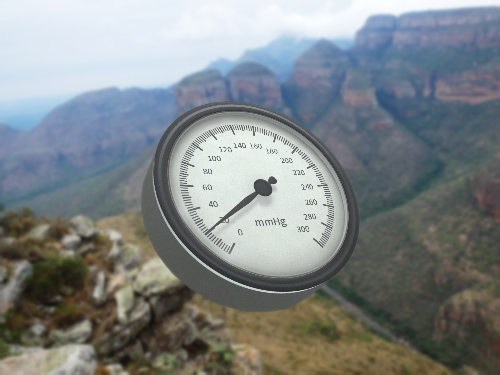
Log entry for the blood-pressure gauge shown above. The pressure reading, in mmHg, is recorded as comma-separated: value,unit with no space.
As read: 20,mmHg
